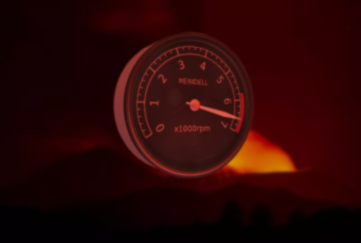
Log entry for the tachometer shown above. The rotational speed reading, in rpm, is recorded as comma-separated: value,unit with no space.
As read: 6600,rpm
